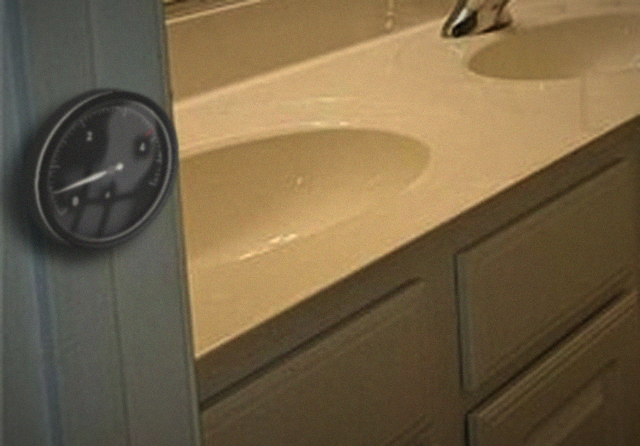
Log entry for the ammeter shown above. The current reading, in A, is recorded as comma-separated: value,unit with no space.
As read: 0.5,A
